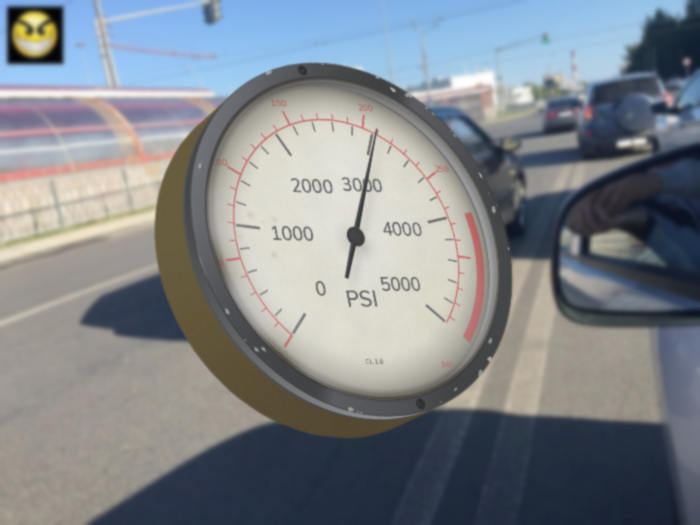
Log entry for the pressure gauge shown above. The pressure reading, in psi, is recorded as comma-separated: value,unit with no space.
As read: 3000,psi
